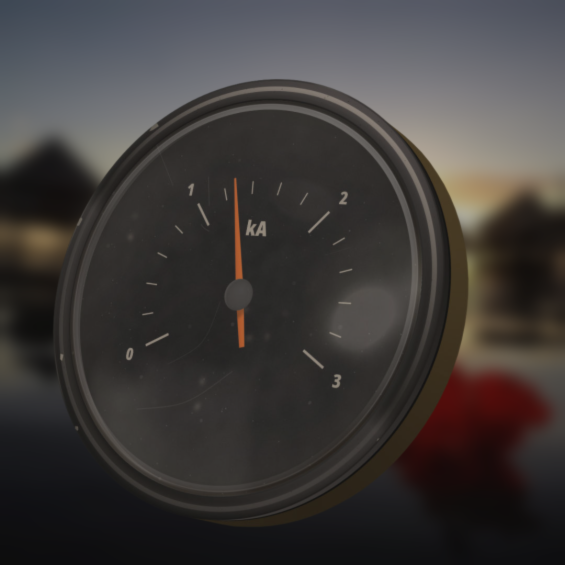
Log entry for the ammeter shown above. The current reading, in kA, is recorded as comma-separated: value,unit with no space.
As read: 1.3,kA
